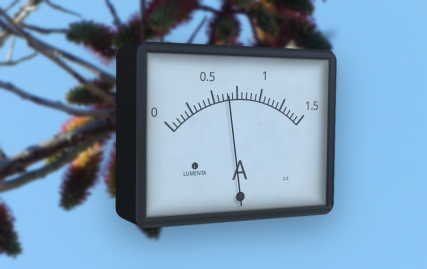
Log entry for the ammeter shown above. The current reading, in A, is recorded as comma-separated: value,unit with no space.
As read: 0.65,A
